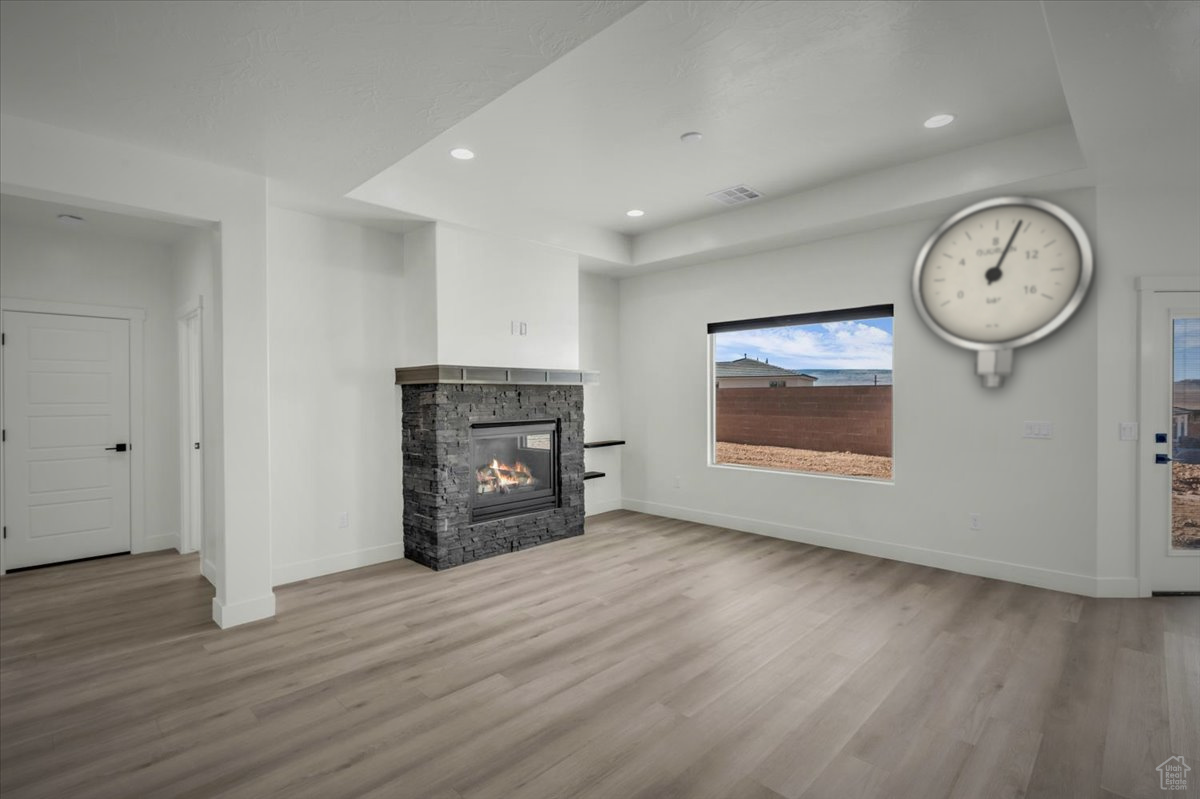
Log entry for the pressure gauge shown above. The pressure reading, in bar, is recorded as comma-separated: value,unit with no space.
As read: 9.5,bar
